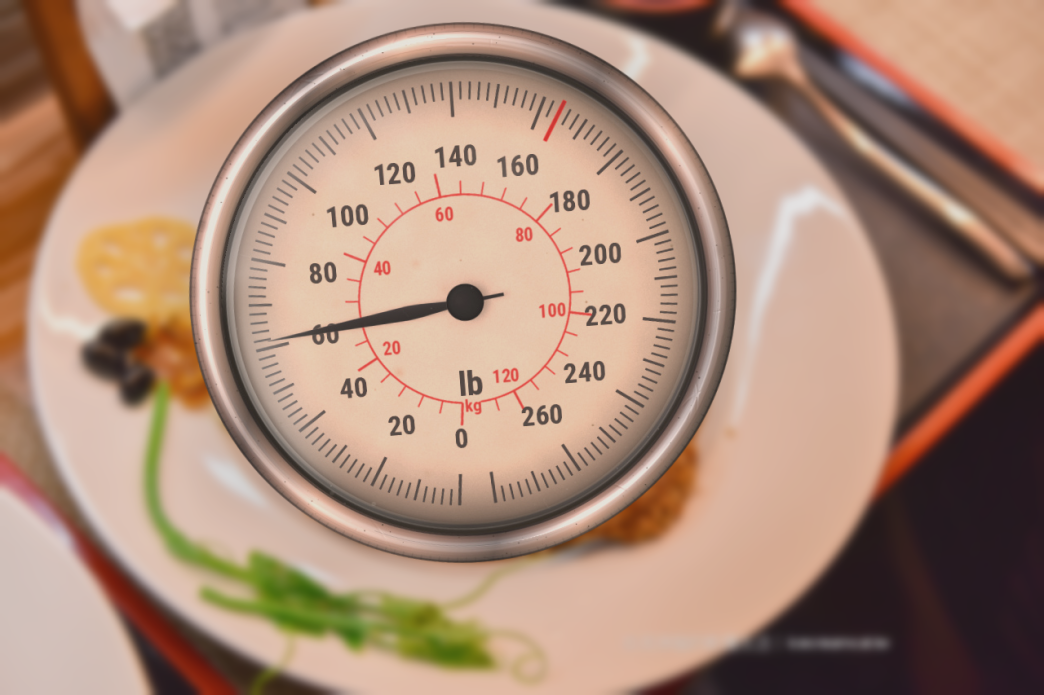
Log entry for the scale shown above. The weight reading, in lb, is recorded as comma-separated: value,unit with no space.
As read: 62,lb
